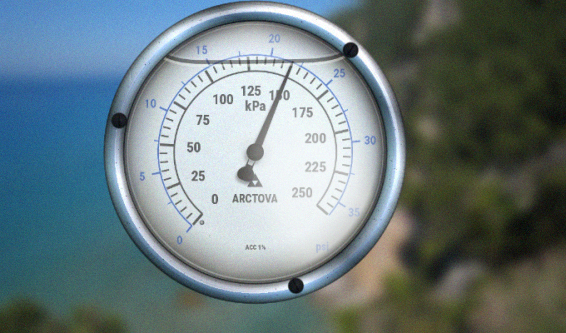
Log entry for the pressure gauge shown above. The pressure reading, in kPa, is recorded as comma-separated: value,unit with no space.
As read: 150,kPa
